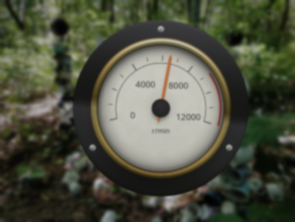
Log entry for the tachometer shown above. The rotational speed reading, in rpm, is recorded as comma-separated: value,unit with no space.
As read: 6500,rpm
